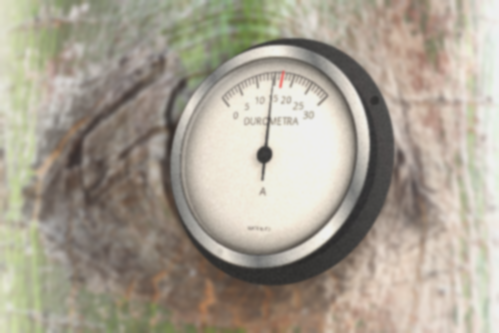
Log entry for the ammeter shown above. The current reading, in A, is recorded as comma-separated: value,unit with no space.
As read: 15,A
